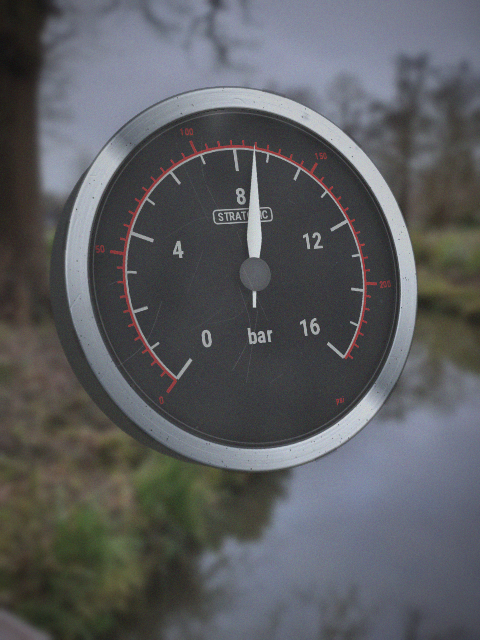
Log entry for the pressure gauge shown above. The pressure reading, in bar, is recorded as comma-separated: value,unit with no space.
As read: 8.5,bar
